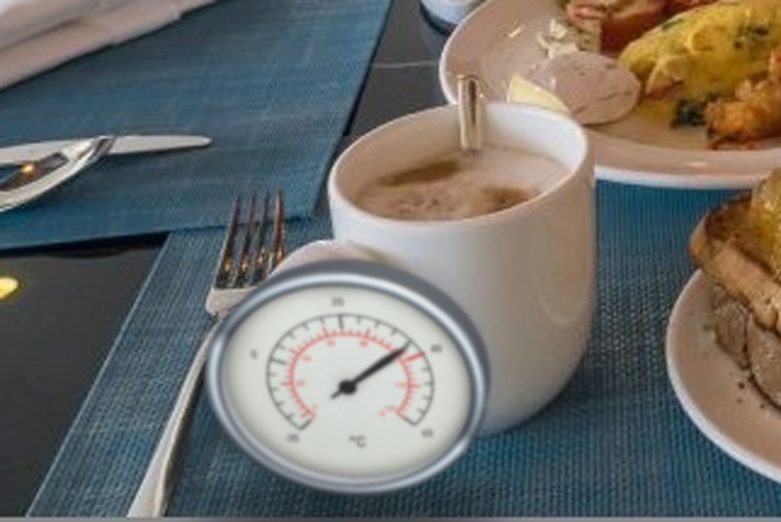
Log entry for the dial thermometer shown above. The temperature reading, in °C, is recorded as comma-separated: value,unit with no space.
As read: 36,°C
